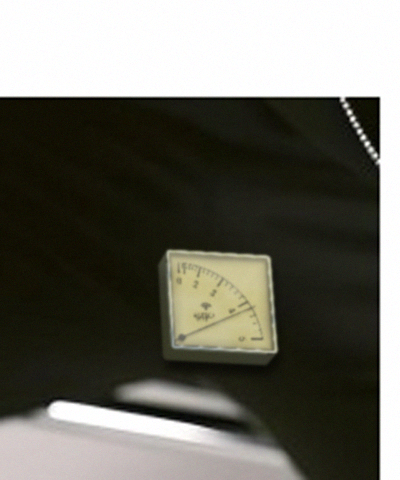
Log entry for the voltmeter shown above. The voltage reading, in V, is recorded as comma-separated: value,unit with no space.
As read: 4.2,V
